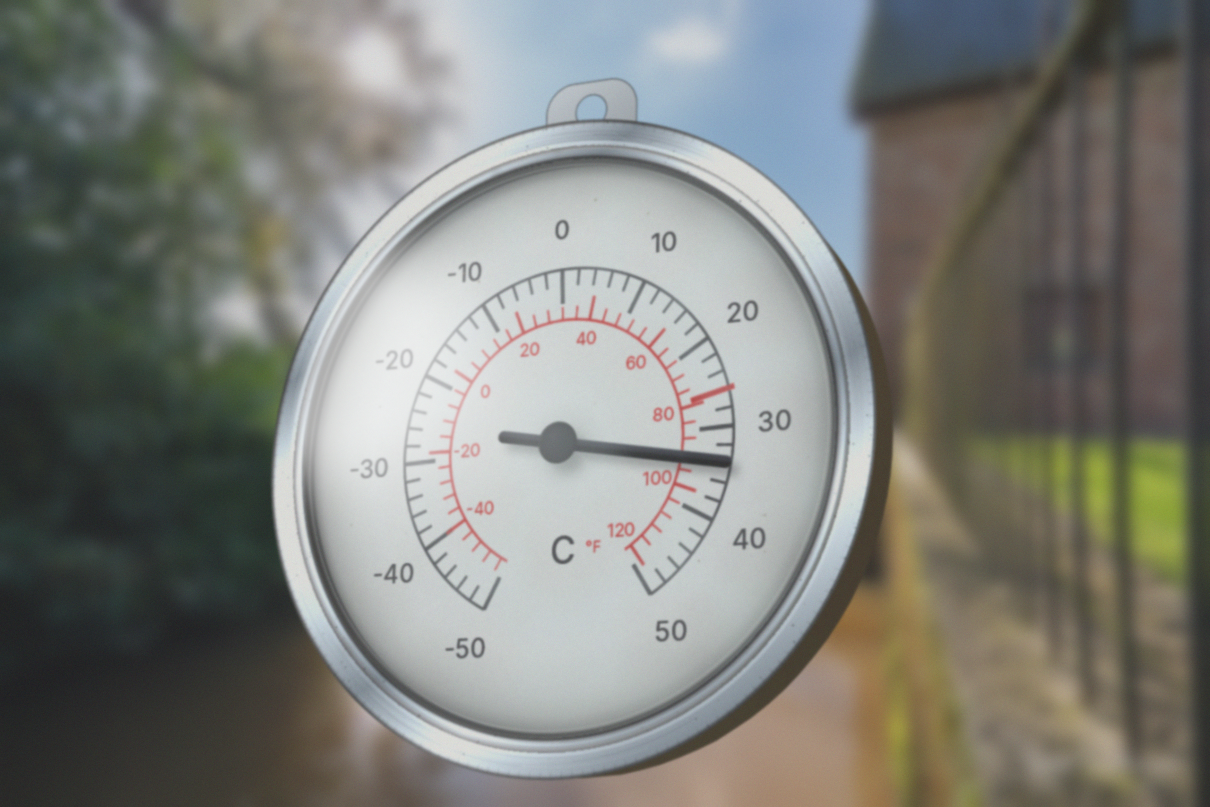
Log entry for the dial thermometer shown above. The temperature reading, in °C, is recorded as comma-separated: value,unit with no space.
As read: 34,°C
